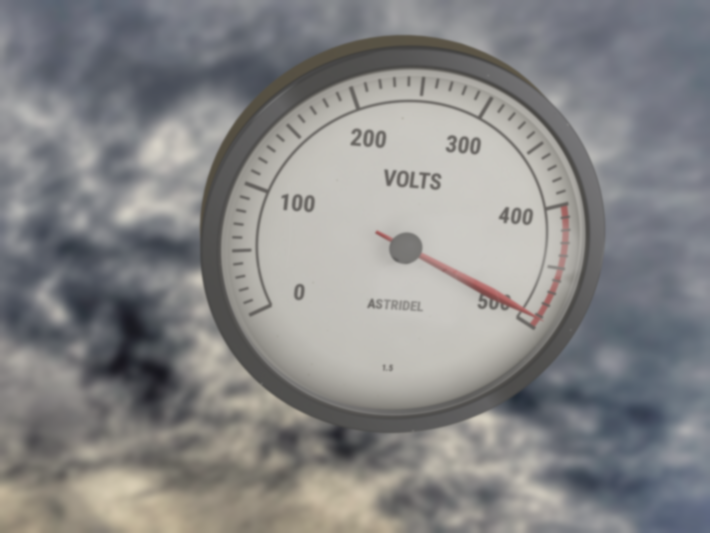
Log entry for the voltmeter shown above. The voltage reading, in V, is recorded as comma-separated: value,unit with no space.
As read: 490,V
